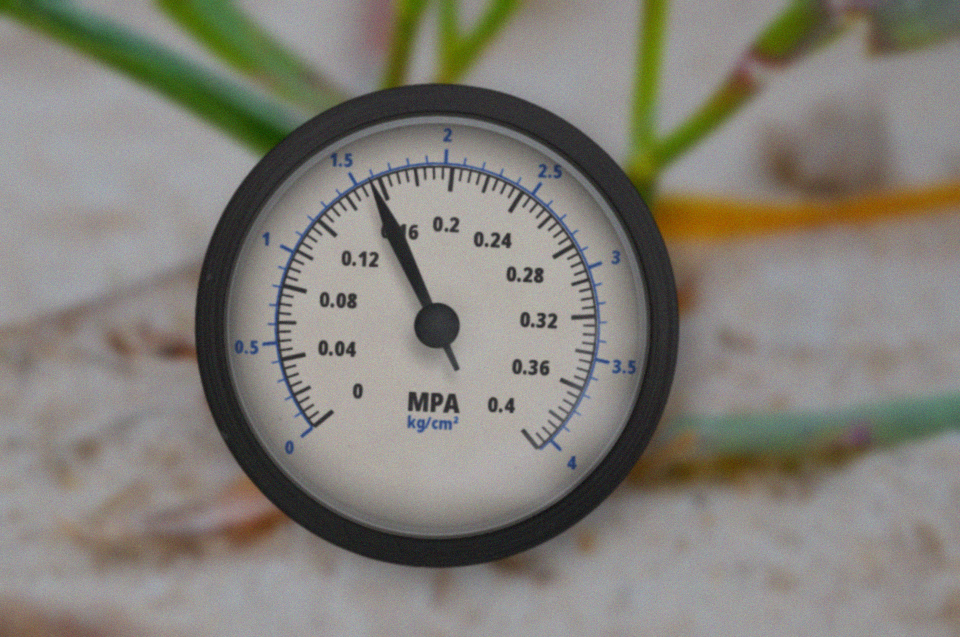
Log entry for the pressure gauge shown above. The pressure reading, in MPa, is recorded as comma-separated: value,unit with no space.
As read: 0.155,MPa
